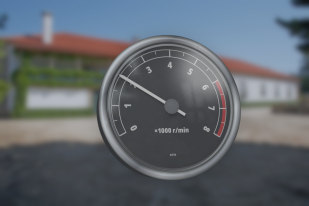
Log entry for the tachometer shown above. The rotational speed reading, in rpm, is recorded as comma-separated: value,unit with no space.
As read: 2000,rpm
